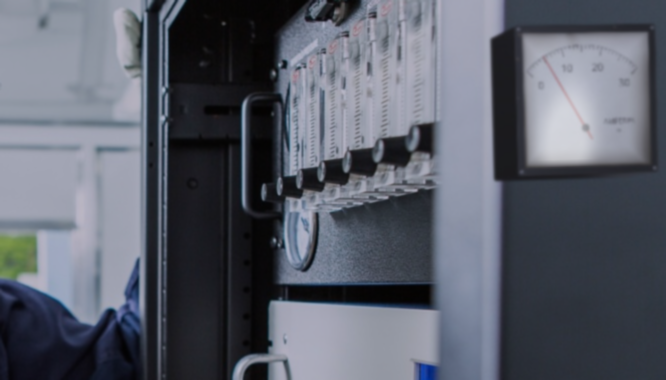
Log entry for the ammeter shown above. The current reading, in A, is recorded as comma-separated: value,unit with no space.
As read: 5,A
